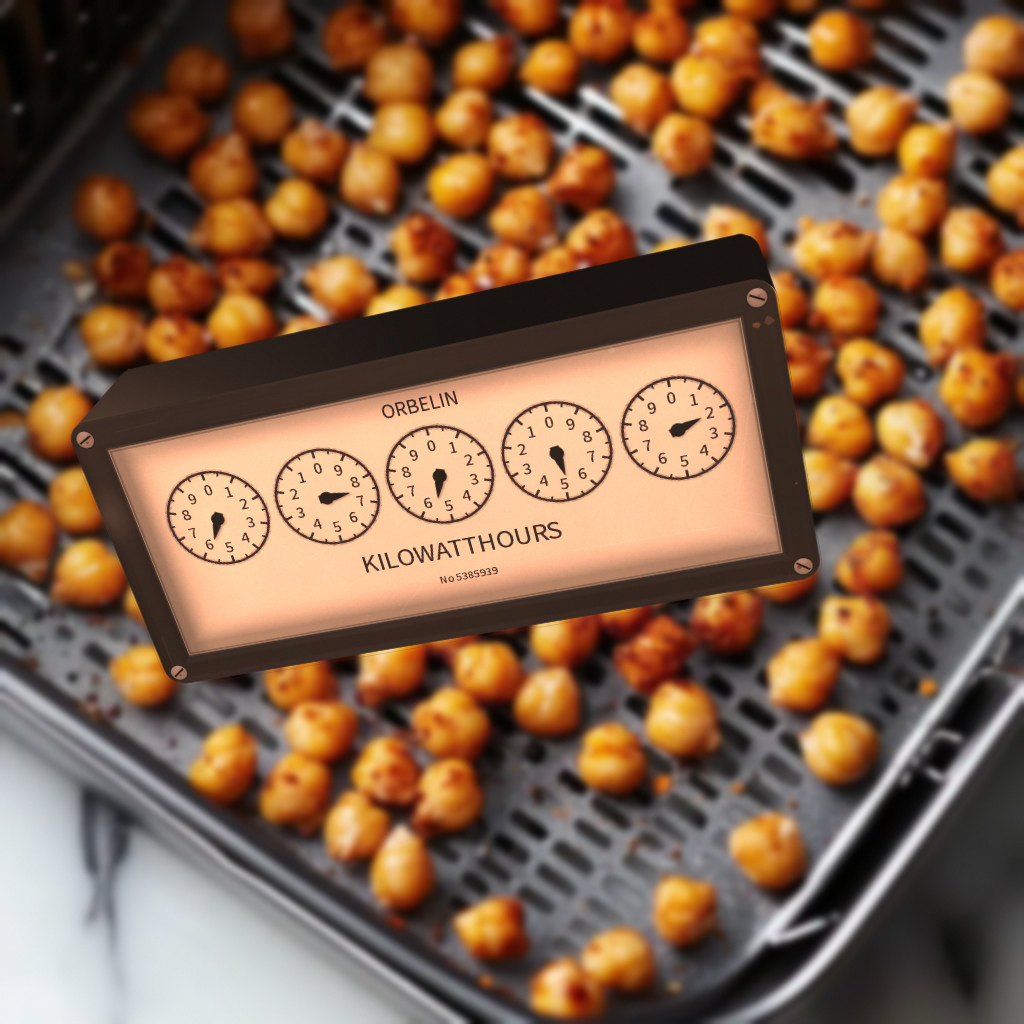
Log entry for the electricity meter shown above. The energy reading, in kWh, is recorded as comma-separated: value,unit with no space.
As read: 57552,kWh
